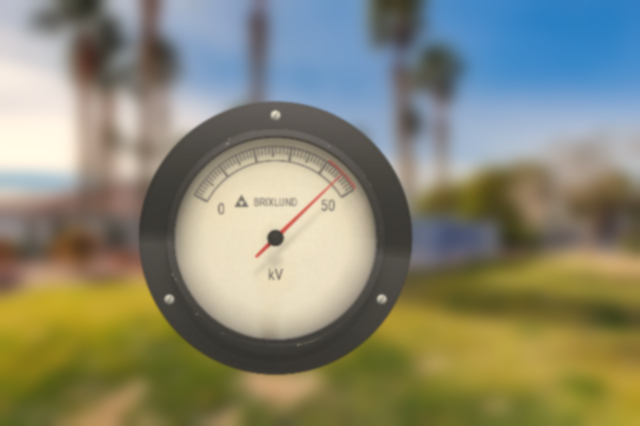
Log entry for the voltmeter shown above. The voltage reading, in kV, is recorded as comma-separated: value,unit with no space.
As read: 45,kV
